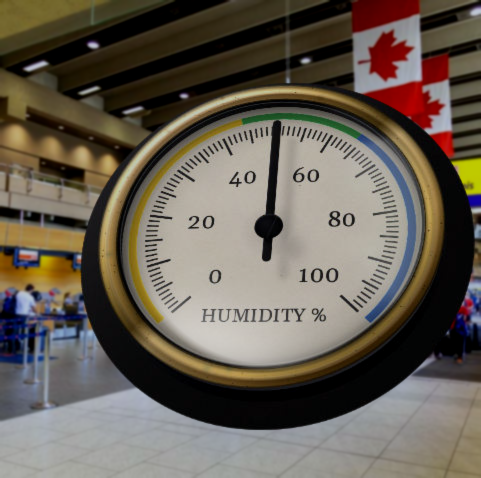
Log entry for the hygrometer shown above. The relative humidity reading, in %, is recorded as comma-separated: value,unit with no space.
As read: 50,%
